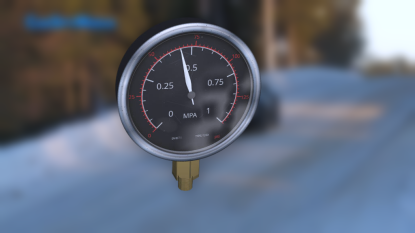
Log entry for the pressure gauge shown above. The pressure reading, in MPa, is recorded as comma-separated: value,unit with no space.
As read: 0.45,MPa
